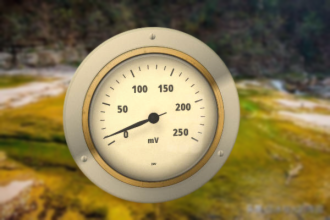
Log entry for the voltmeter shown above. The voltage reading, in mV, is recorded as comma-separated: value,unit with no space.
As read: 10,mV
